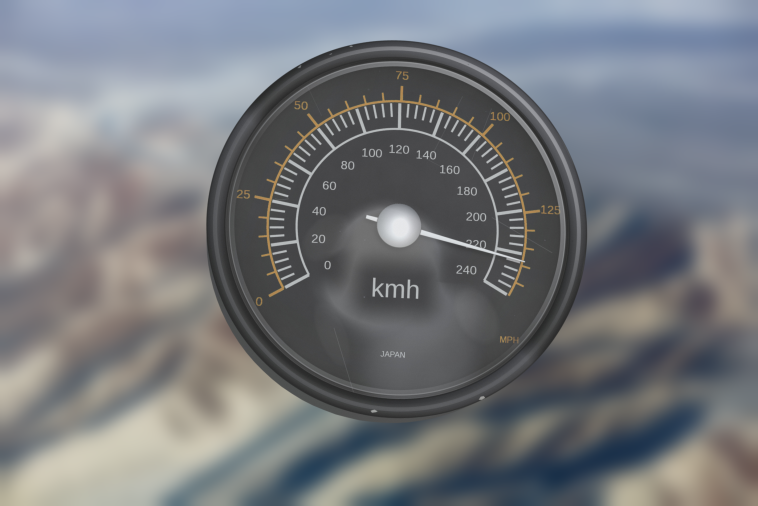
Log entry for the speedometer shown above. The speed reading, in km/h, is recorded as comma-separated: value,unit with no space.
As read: 224,km/h
